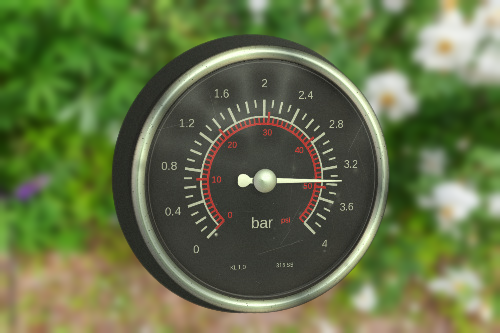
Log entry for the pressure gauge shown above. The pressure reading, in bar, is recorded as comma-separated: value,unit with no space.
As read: 3.35,bar
